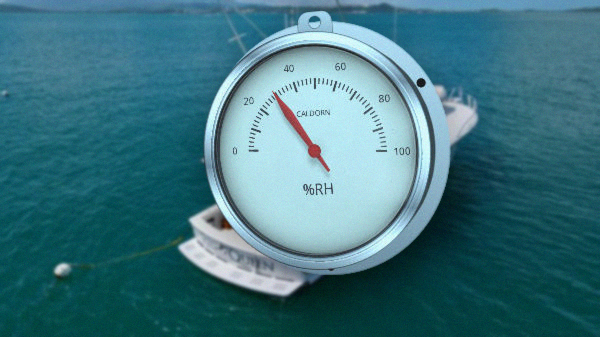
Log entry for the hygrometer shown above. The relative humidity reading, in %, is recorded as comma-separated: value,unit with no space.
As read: 30,%
